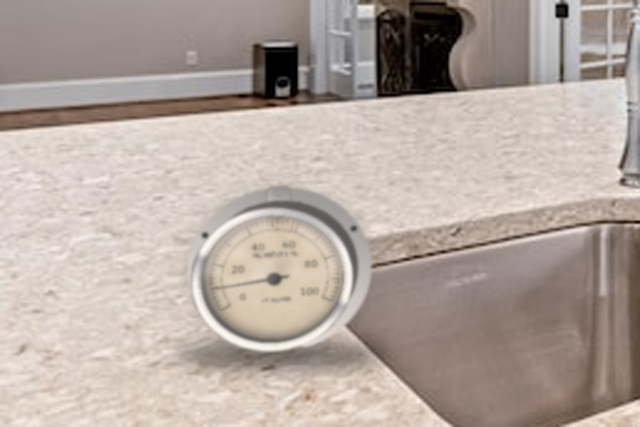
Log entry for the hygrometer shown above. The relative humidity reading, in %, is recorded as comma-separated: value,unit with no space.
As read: 10,%
